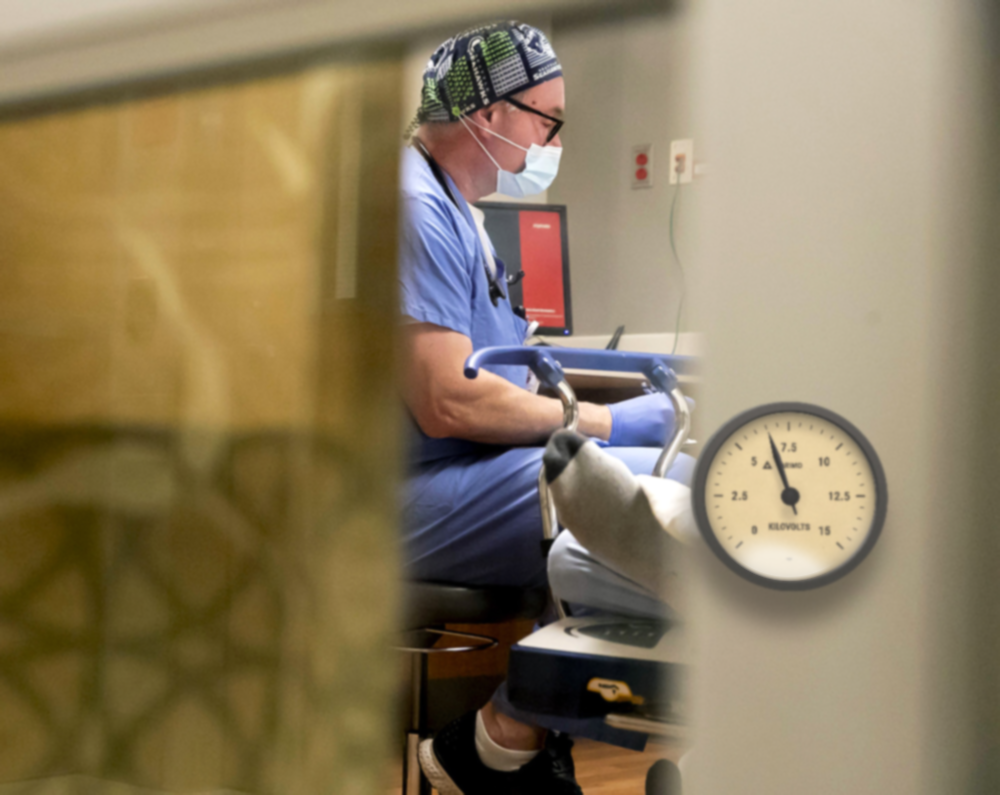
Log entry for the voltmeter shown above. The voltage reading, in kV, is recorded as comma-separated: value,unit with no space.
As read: 6.5,kV
